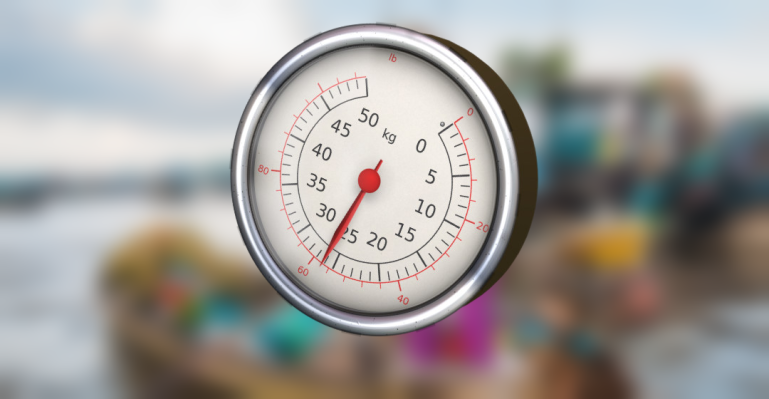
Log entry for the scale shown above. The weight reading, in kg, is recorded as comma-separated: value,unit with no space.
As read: 26,kg
